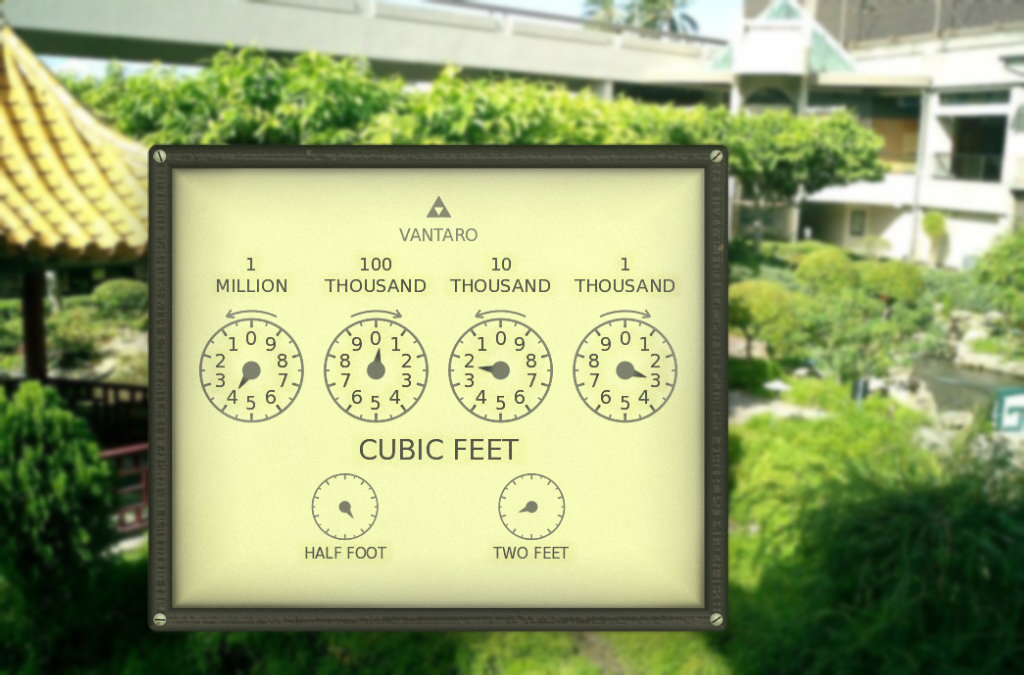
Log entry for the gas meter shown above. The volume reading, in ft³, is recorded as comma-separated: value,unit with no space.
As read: 402300,ft³
